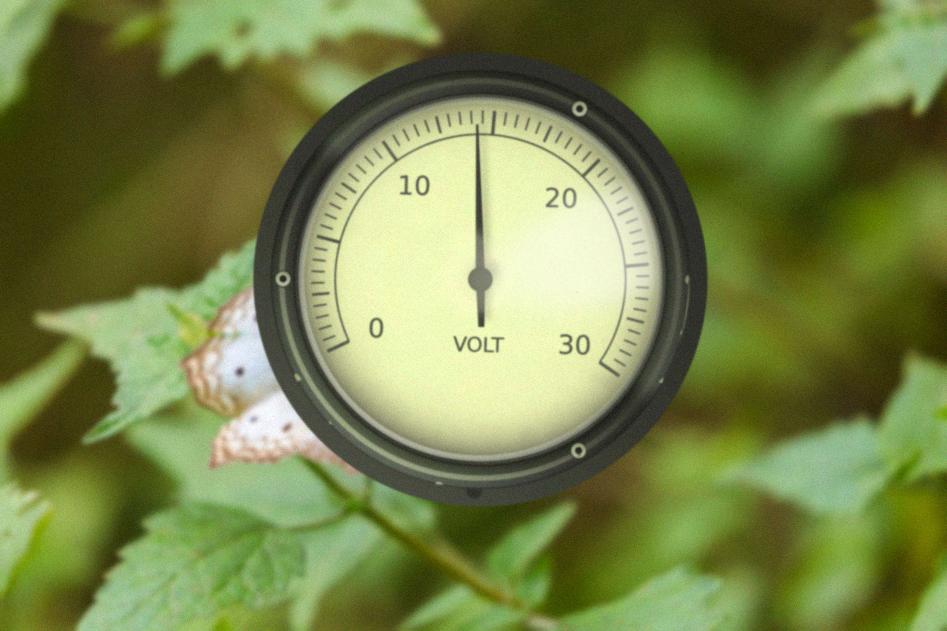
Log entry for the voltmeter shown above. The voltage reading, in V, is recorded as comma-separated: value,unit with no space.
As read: 14.25,V
